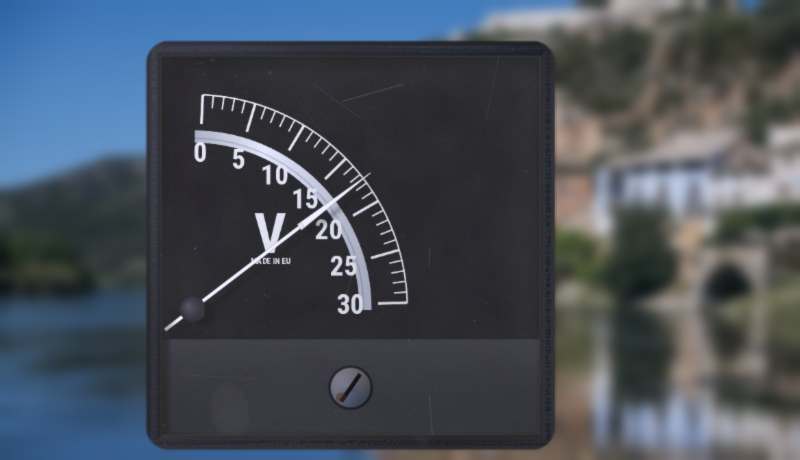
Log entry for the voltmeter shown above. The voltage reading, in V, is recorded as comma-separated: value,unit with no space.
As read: 17.5,V
